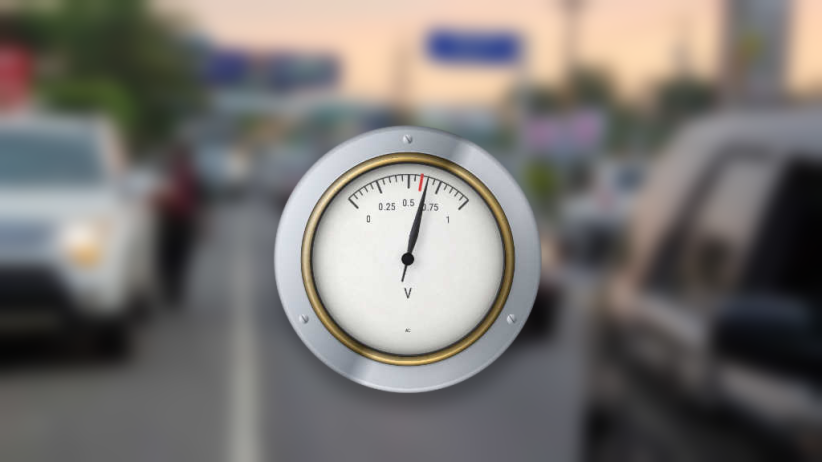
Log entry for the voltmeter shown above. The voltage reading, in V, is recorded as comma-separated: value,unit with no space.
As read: 0.65,V
